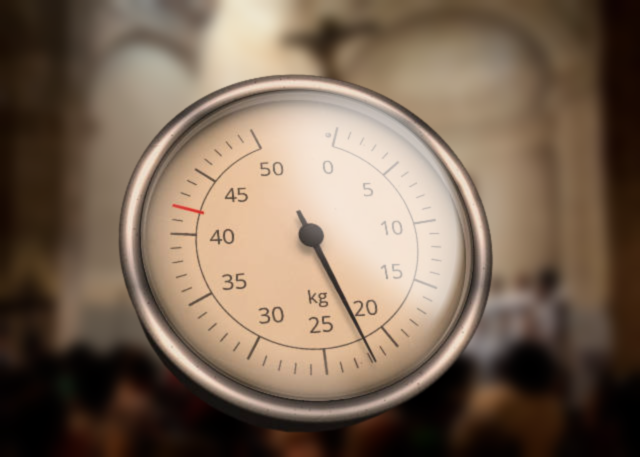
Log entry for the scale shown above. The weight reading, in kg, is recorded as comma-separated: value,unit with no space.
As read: 22,kg
